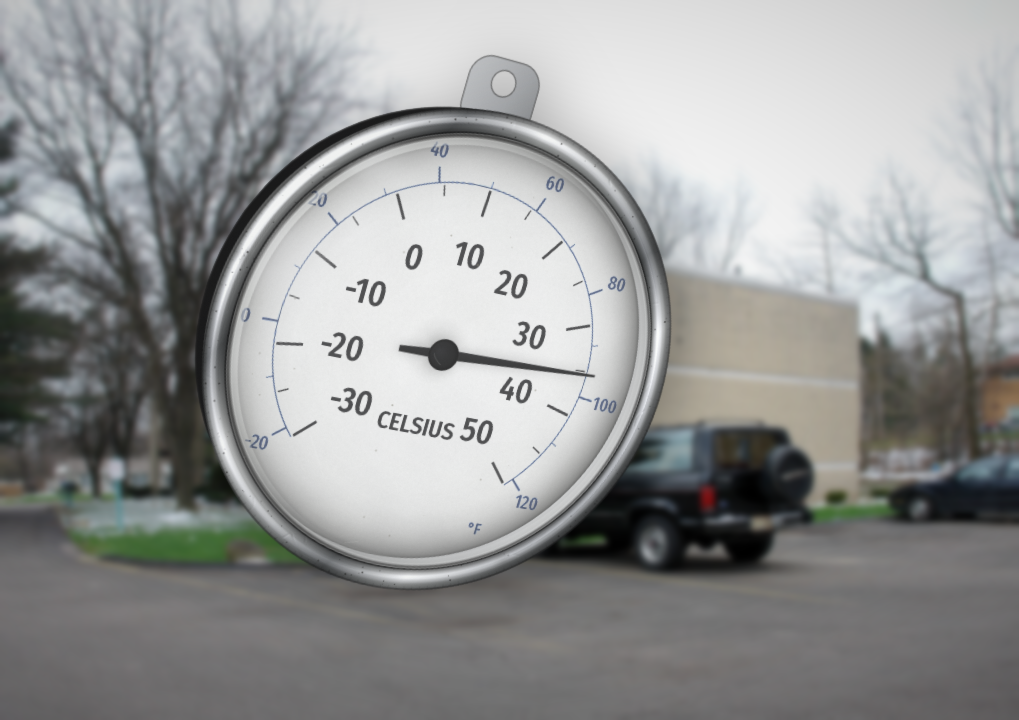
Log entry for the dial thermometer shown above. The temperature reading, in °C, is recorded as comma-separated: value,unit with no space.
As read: 35,°C
